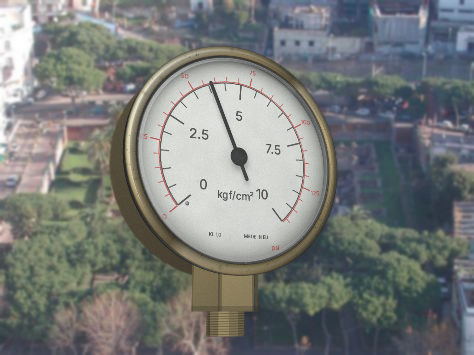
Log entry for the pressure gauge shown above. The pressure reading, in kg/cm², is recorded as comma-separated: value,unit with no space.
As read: 4,kg/cm²
